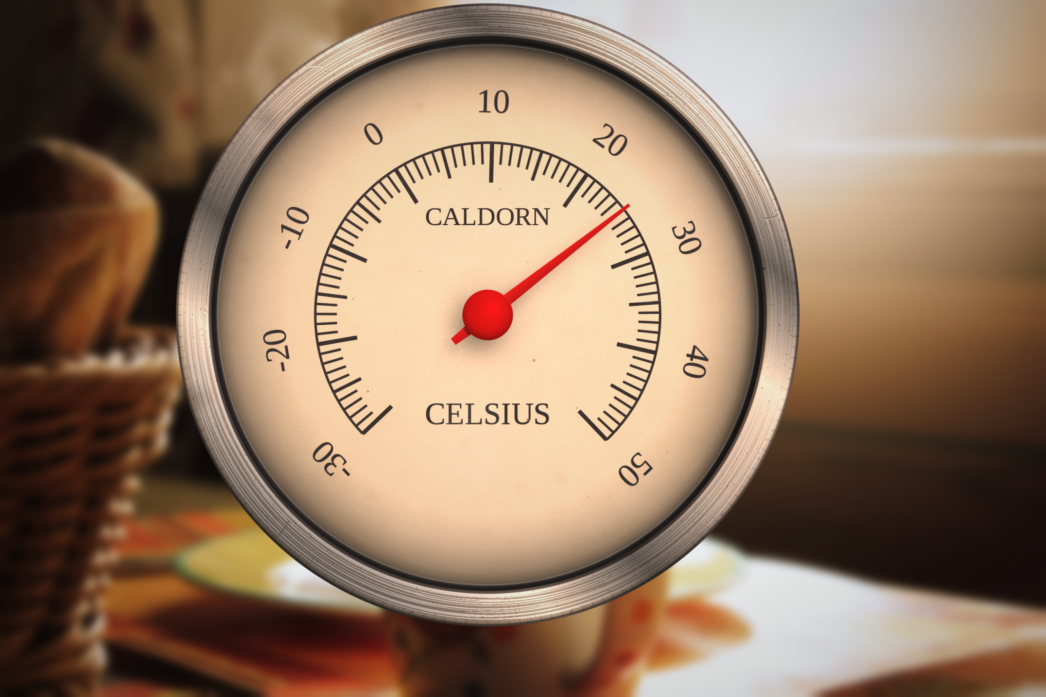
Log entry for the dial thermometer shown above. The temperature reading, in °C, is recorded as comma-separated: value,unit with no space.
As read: 25,°C
